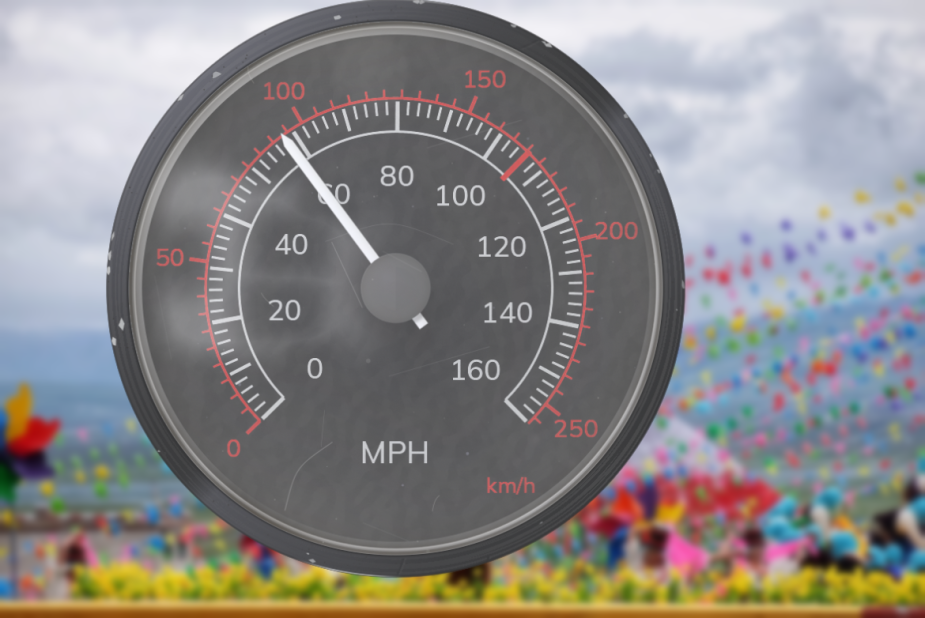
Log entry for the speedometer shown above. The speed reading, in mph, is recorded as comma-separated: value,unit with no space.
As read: 58,mph
